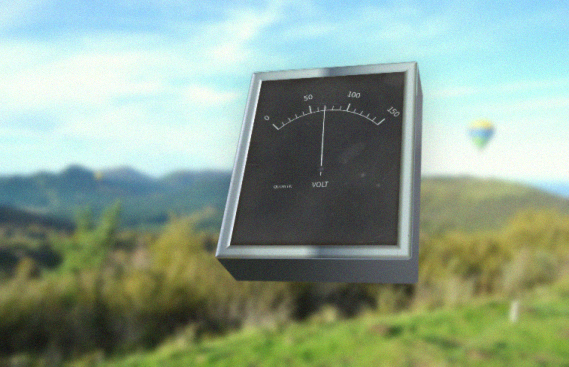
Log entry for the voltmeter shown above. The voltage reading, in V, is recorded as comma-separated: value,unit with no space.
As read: 70,V
